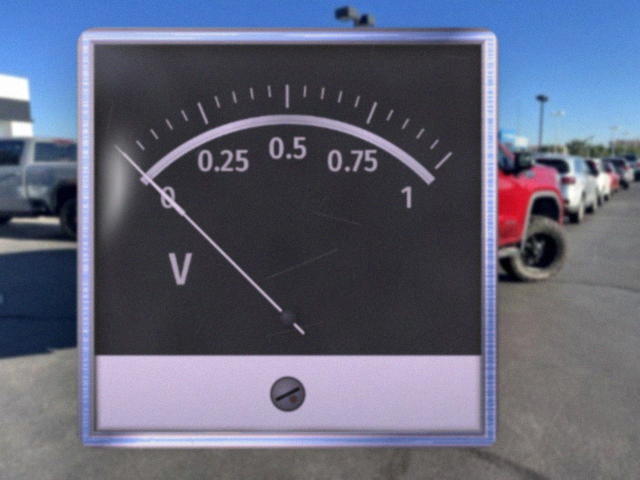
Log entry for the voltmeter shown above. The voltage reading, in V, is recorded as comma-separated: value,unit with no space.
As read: 0,V
